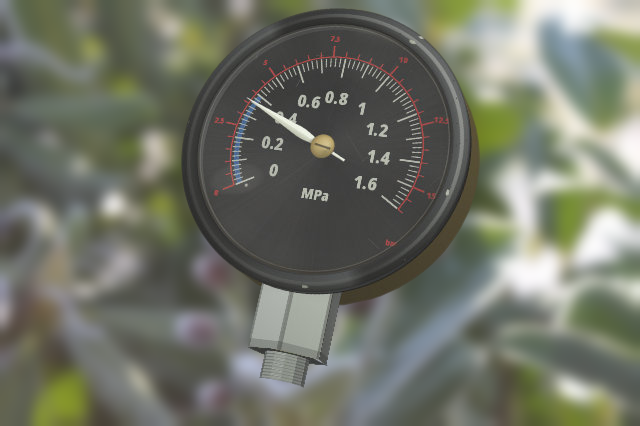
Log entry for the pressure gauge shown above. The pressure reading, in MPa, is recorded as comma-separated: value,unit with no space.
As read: 0.36,MPa
